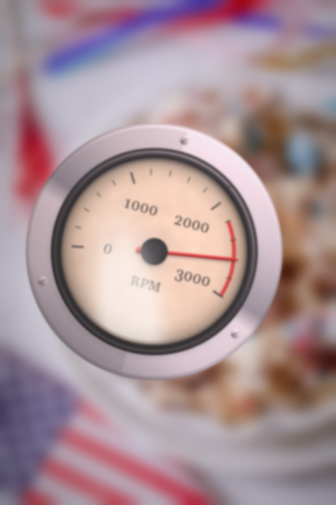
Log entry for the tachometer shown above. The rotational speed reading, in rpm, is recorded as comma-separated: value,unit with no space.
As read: 2600,rpm
